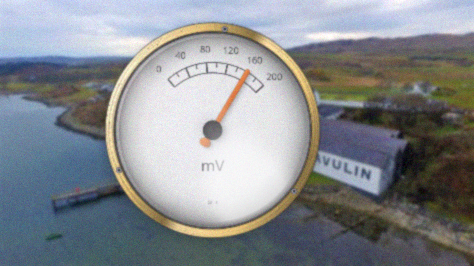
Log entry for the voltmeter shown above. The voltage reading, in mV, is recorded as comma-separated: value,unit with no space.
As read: 160,mV
